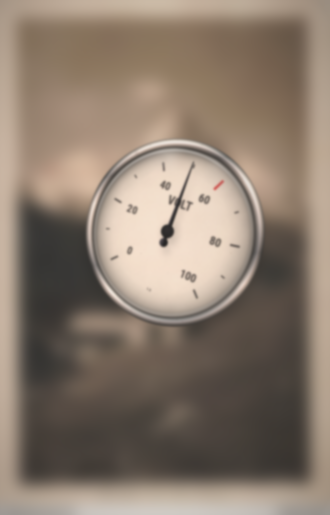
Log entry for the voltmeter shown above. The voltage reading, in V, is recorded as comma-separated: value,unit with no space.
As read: 50,V
